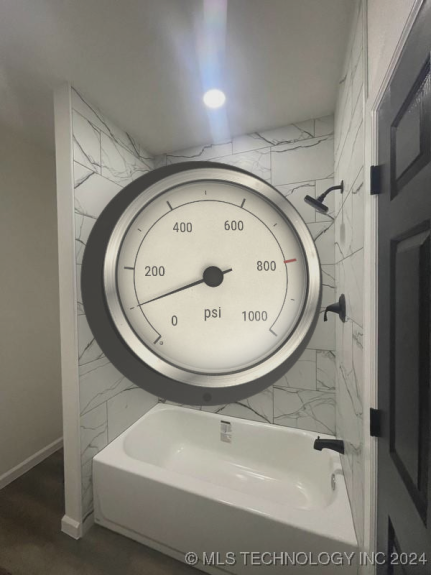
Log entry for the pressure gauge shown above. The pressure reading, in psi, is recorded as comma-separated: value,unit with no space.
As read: 100,psi
